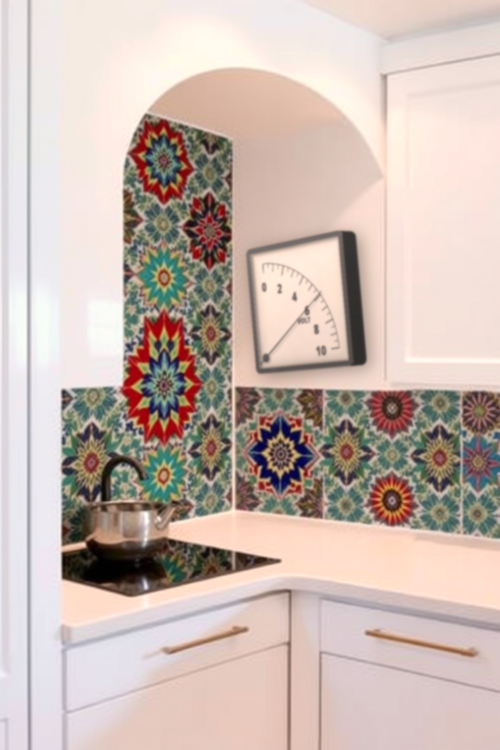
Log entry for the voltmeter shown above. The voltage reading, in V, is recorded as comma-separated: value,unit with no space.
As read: 6,V
